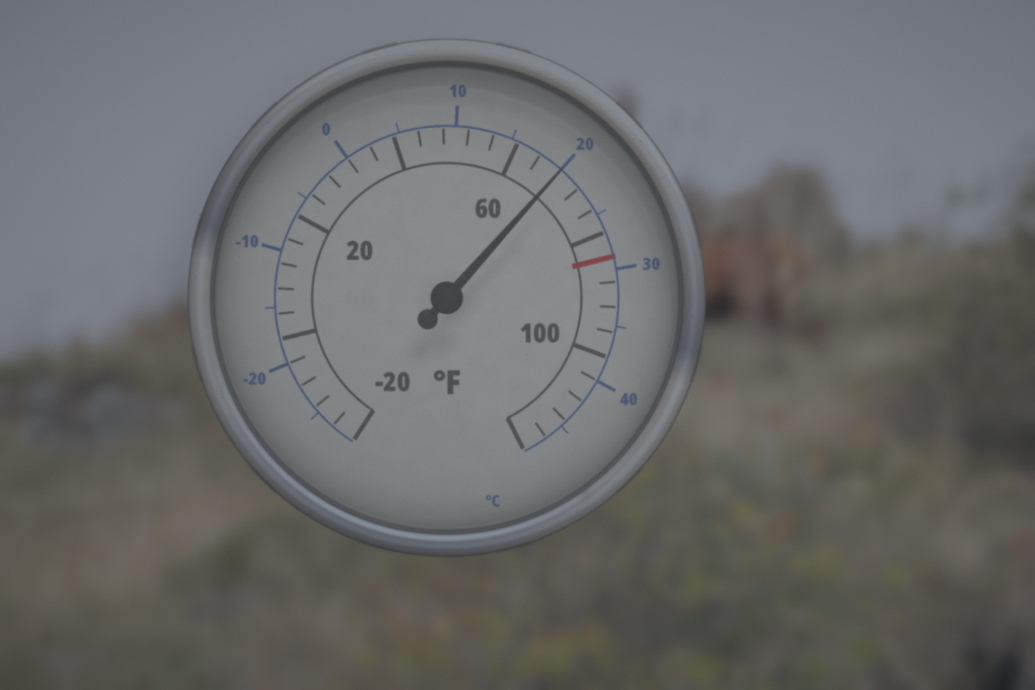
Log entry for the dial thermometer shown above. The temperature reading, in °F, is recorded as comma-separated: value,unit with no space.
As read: 68,°F
